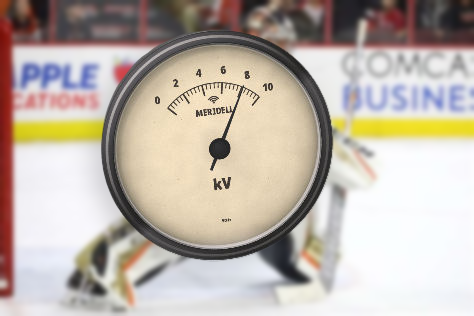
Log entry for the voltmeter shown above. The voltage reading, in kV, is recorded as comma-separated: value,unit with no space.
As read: 8,kV
